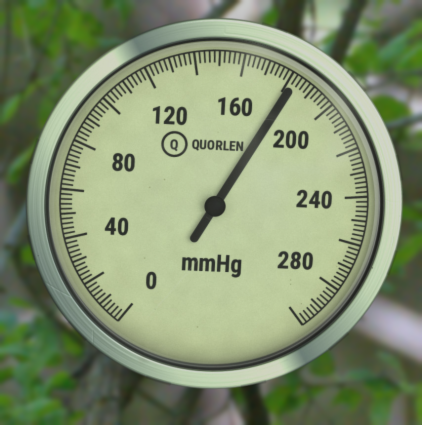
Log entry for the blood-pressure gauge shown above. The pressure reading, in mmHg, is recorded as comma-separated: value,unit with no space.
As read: 182,mmHg
